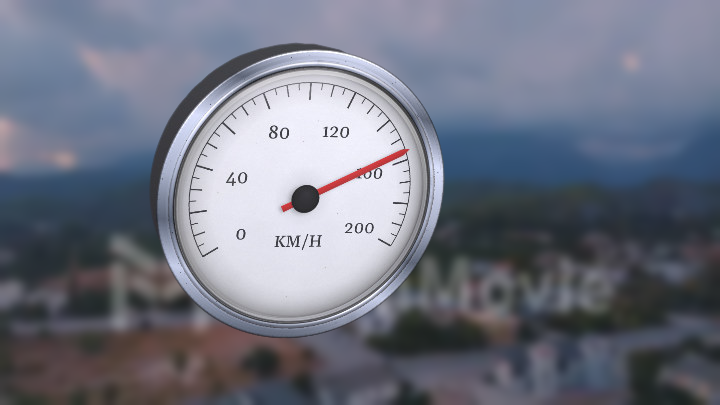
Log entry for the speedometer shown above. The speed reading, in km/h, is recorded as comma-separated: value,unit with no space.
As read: 155,km/h
